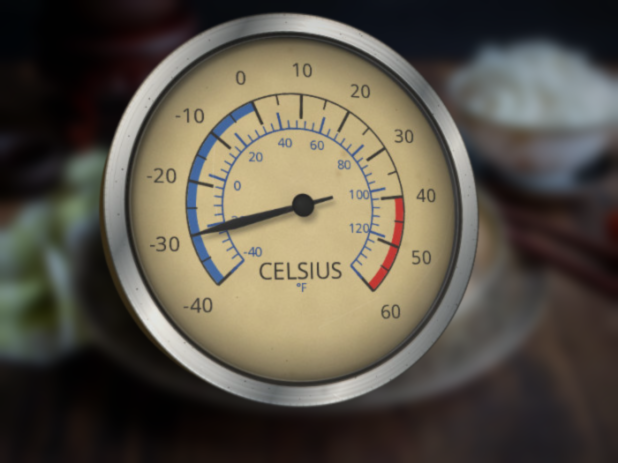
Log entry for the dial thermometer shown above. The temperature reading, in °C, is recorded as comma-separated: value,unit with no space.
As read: -30,°C
